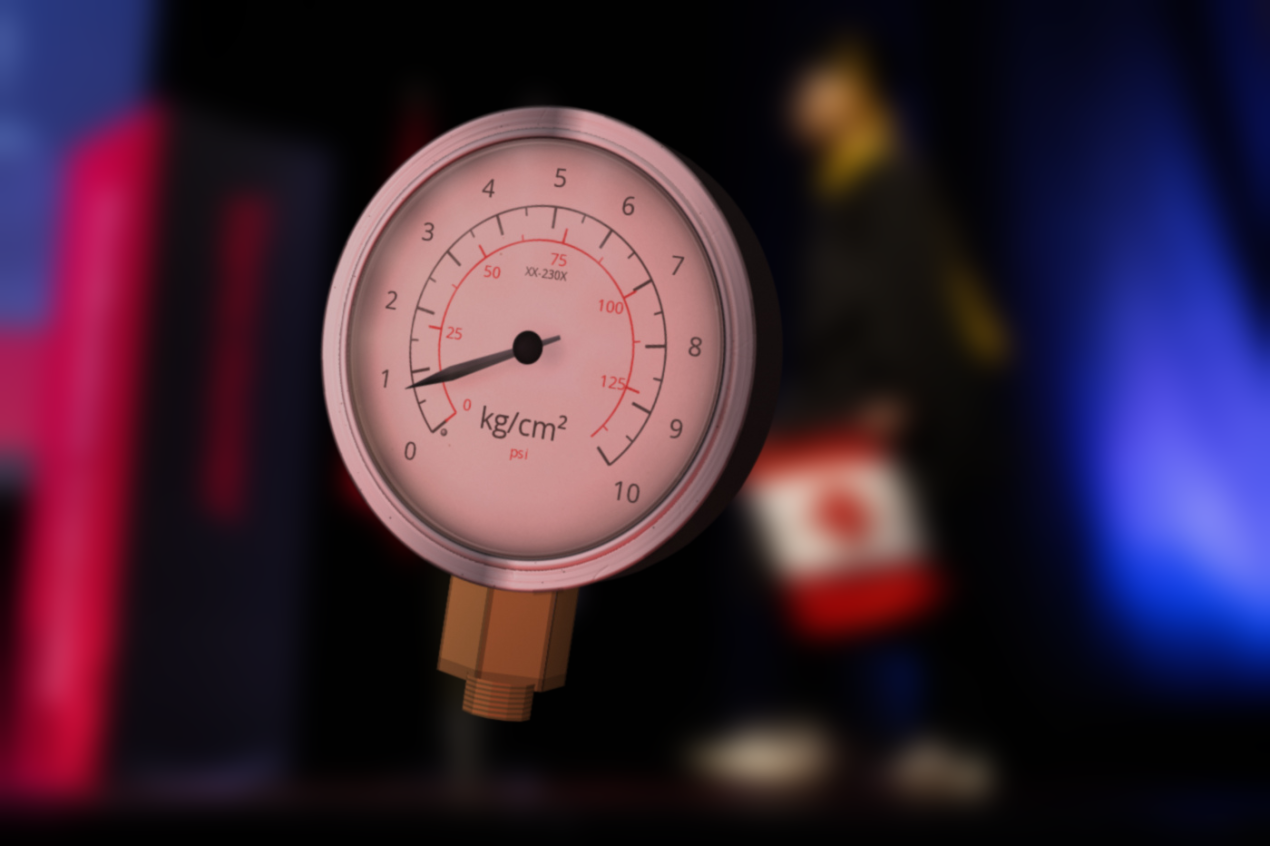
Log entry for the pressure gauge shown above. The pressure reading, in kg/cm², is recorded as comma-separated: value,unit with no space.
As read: 0.75,kg/cm²
